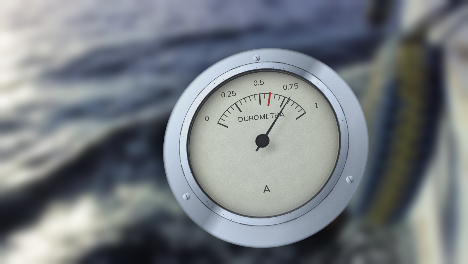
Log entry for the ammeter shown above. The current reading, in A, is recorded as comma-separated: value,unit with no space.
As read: 0.8,A
